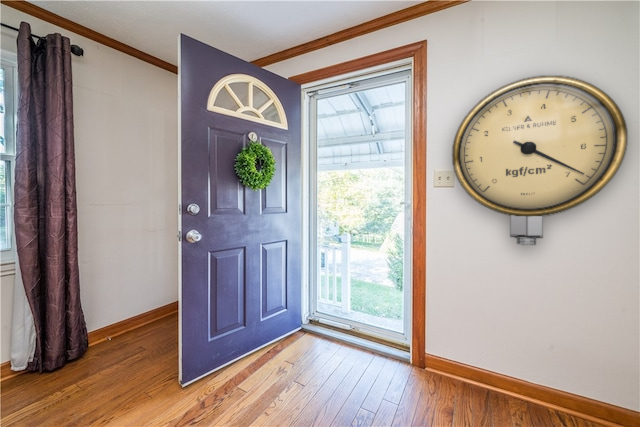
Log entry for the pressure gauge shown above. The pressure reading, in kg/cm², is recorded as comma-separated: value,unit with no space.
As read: 6.8,kg/cm²
